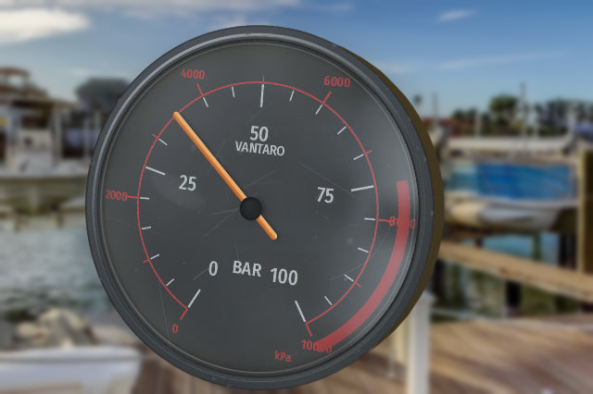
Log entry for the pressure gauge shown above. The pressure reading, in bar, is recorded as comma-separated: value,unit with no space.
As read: 35,bar
